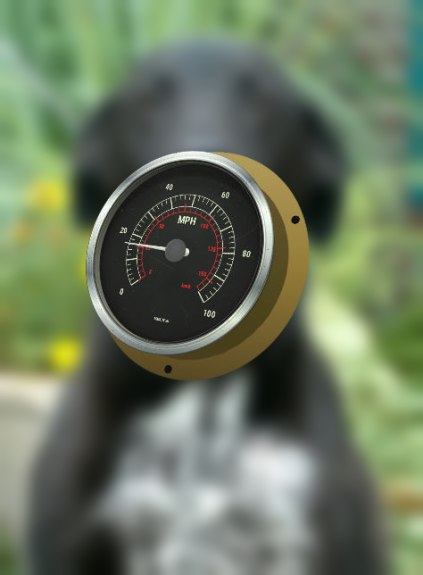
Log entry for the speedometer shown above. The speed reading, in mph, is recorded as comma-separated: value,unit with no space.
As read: 16,mph
